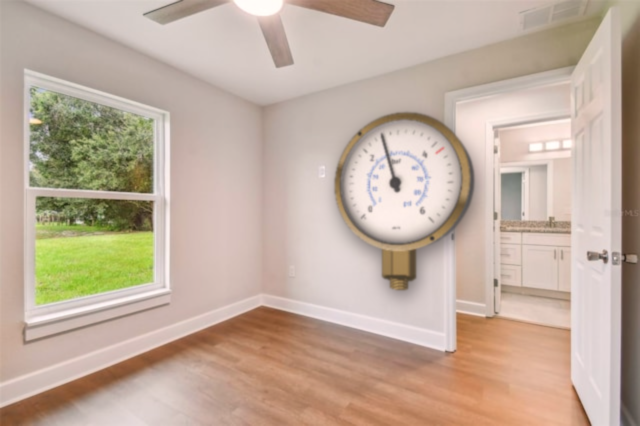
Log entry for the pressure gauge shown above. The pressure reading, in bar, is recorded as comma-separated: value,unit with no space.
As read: 2.6,bar
